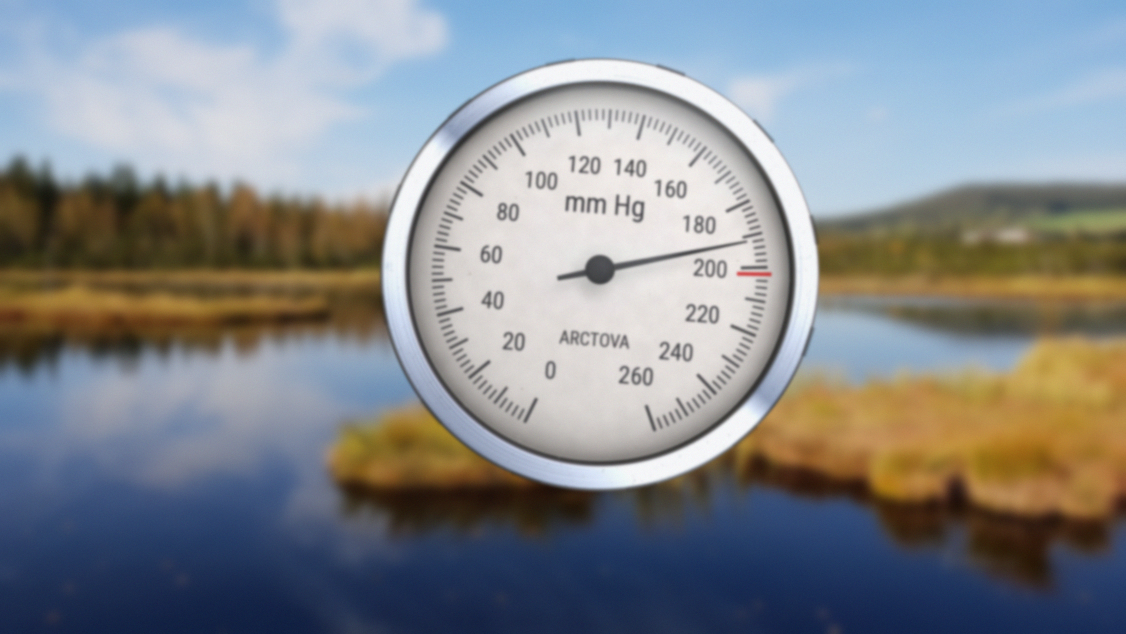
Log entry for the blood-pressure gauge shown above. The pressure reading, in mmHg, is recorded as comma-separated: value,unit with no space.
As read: 192,mmHg
